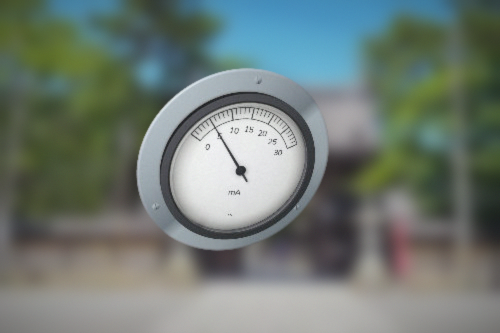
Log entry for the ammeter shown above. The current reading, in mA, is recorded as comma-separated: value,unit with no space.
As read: 5,mA
